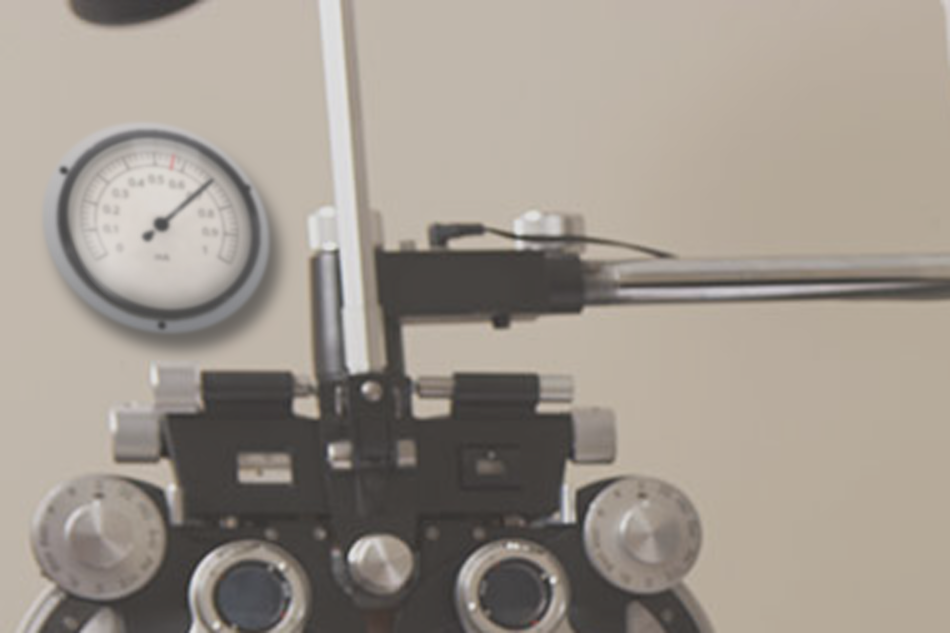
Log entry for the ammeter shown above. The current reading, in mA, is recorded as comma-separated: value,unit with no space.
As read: 0.7,mA
